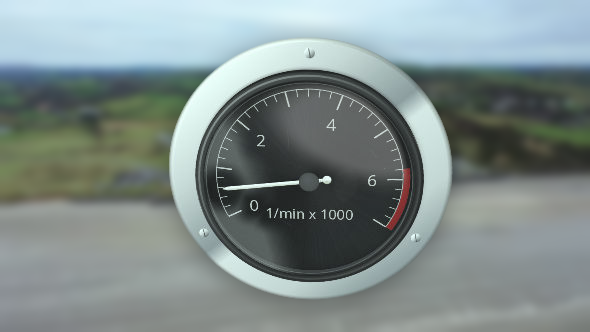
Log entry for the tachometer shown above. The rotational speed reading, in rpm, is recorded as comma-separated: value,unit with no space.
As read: 600,rpm
